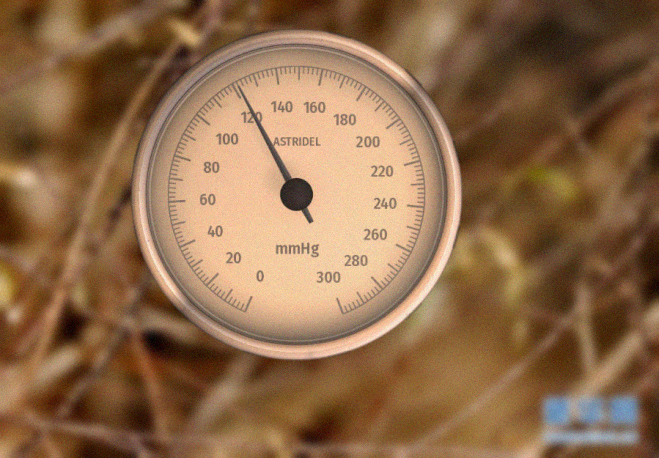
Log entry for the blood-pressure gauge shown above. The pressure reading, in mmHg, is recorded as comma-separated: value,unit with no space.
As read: 122,mmHg
